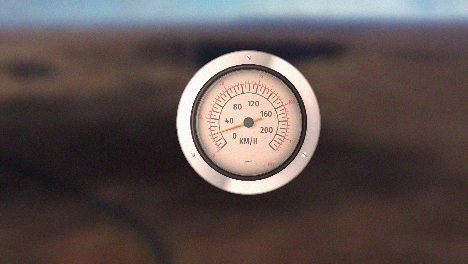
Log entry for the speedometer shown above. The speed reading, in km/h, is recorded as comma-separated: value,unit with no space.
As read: 20,km/h
